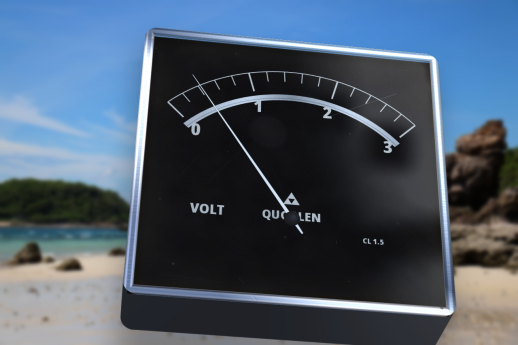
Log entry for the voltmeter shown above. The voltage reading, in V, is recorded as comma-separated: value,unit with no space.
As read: 0.4,V
